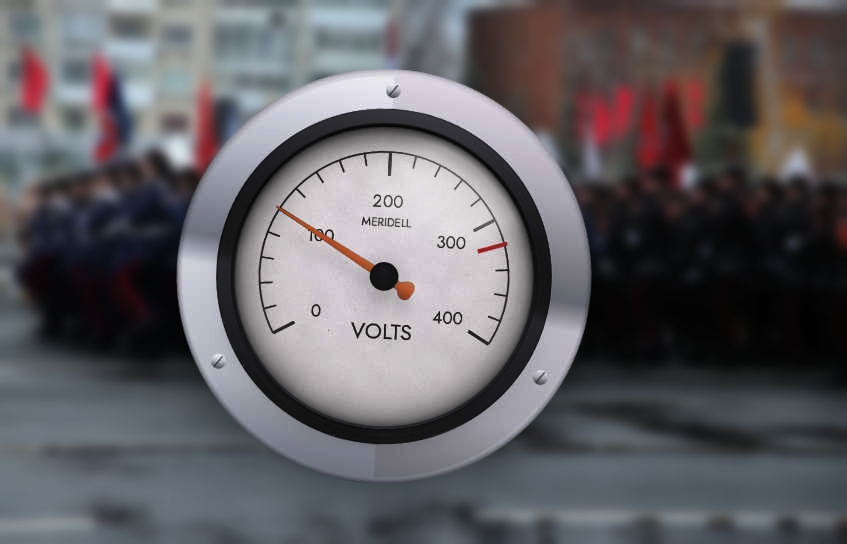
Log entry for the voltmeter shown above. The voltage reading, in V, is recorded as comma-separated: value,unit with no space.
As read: 100,V
